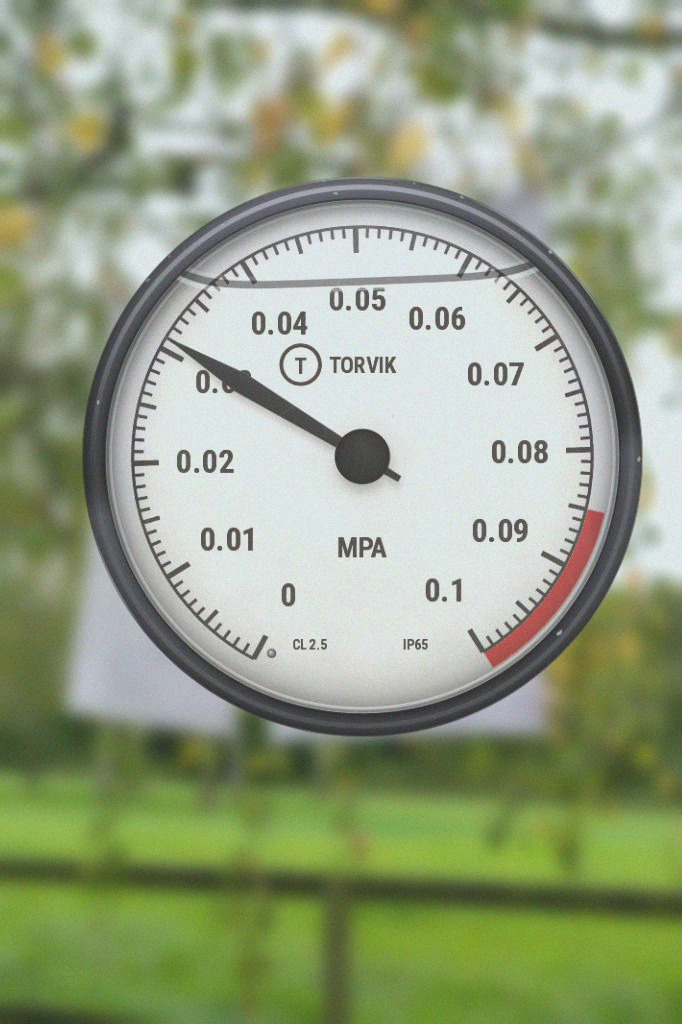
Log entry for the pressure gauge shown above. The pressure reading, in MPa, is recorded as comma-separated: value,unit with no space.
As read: 0.031,MPa
